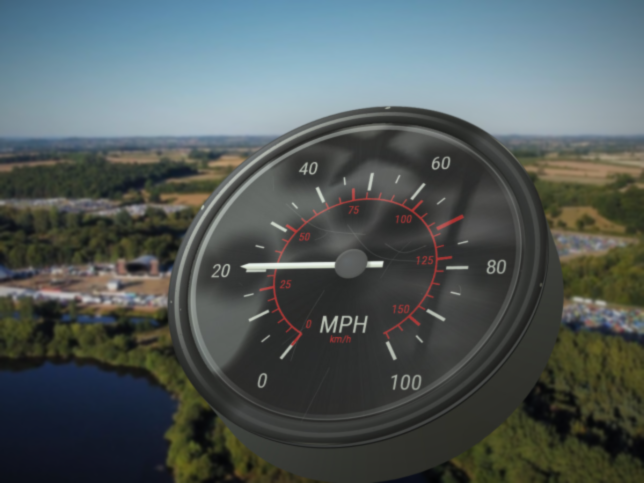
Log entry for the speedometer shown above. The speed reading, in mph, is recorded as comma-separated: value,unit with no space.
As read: 20,mph
